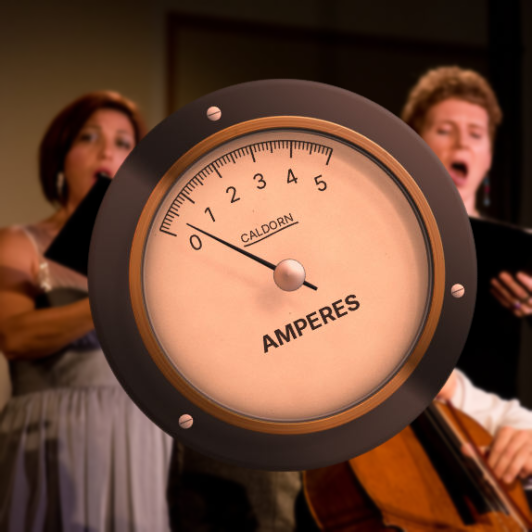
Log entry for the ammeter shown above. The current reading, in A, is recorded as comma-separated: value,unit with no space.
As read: 0.4,A
